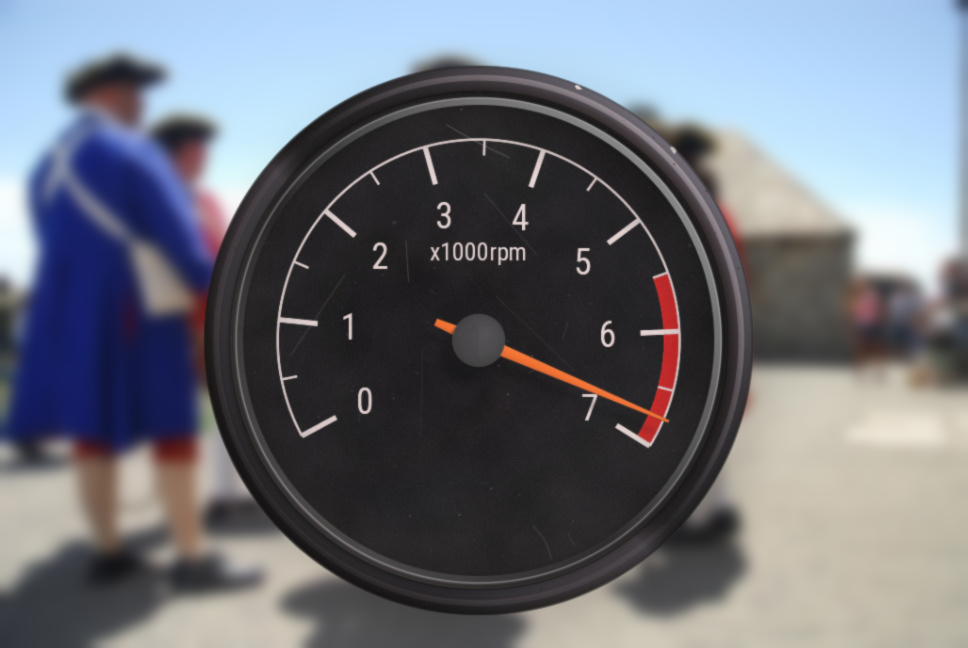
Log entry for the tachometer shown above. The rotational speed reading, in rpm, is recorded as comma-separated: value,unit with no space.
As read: 6750,rpm
